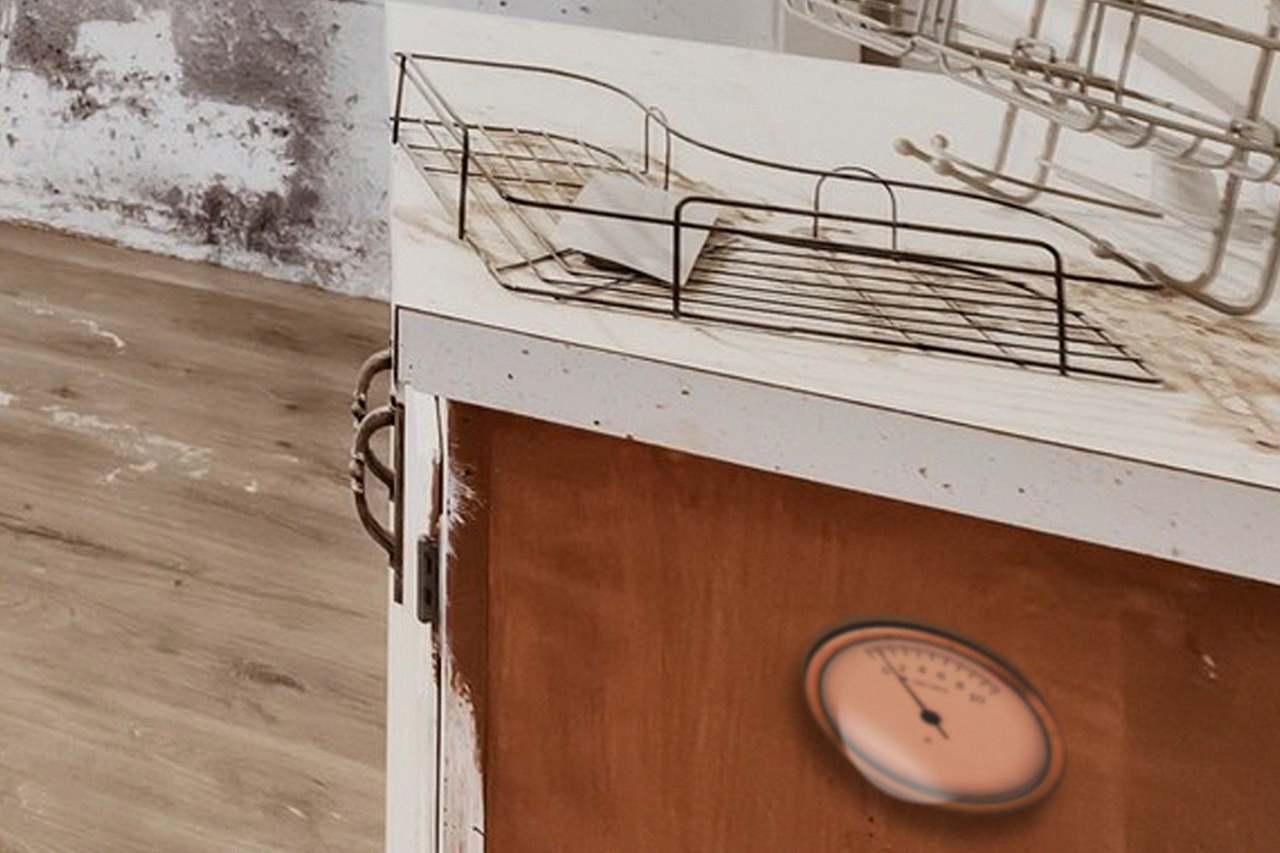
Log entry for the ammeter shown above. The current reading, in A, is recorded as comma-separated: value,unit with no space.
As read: 1,A
